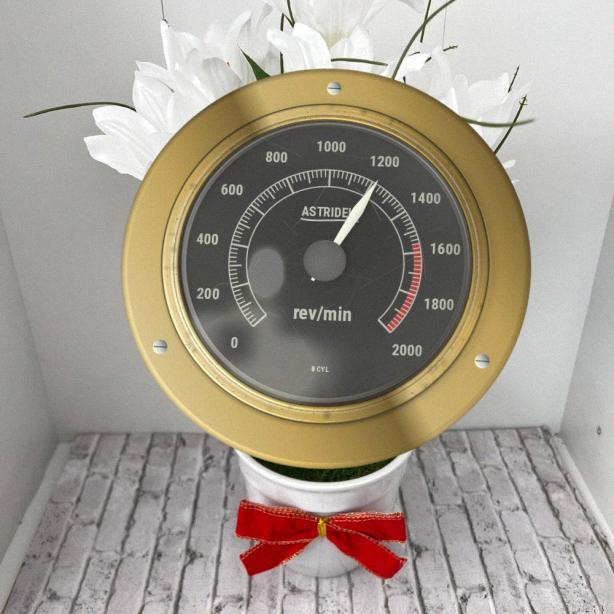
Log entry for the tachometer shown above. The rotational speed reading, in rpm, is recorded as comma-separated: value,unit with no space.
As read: 1220,rpm
